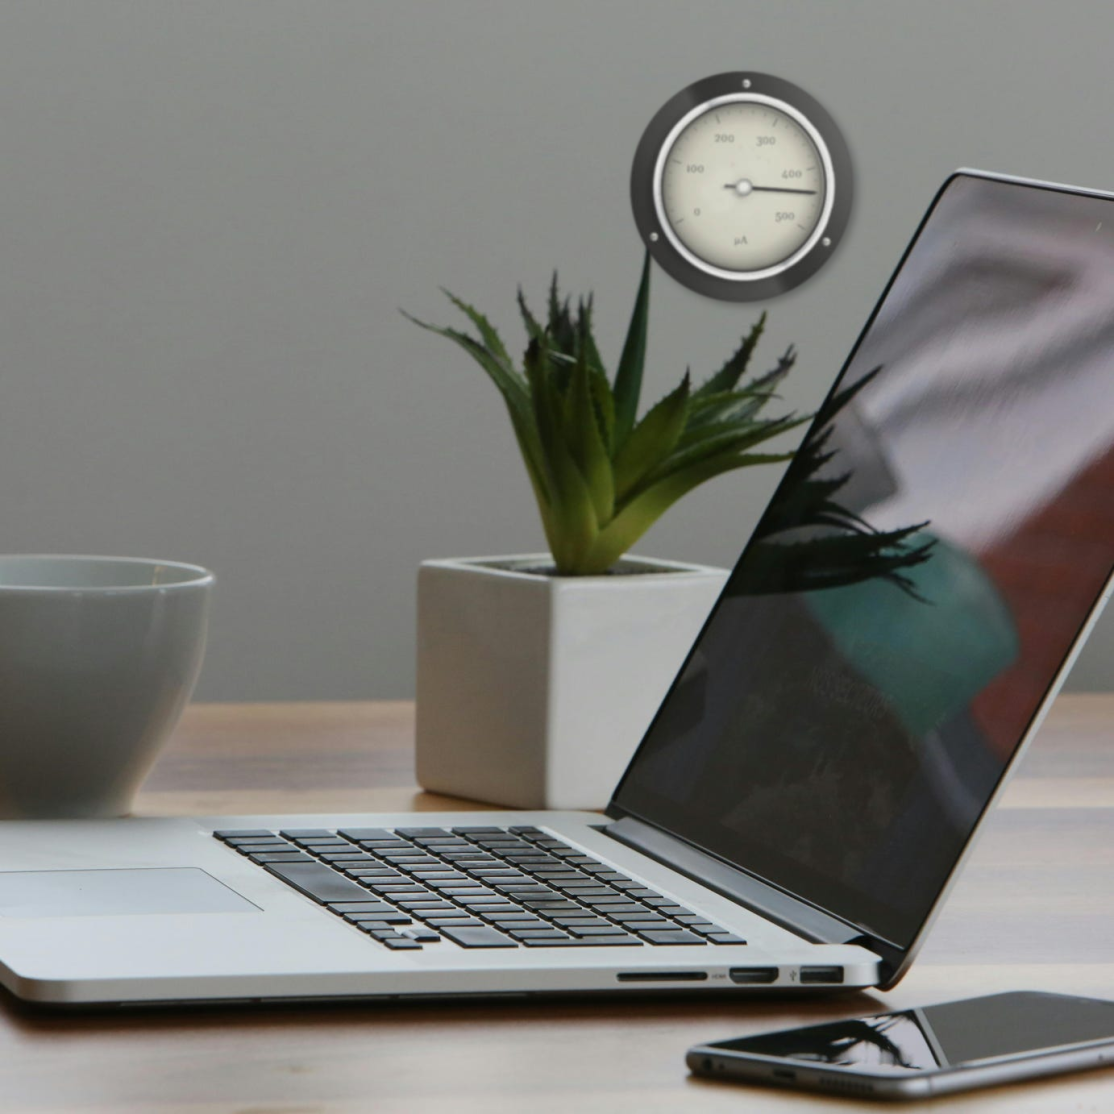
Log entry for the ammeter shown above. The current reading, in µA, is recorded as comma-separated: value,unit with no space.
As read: 440,µA
